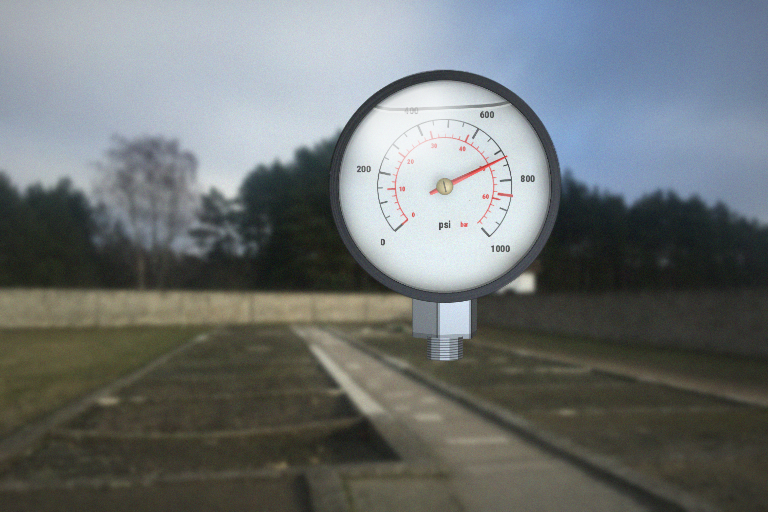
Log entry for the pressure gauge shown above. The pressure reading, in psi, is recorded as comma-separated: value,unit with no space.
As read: 725,psi
